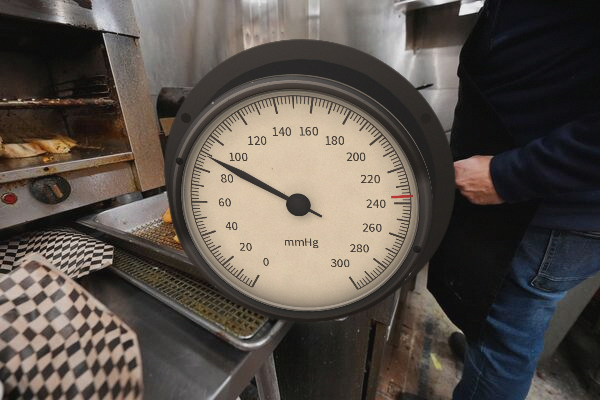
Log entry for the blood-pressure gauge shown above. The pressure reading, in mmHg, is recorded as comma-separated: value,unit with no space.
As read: 90,mmHg
